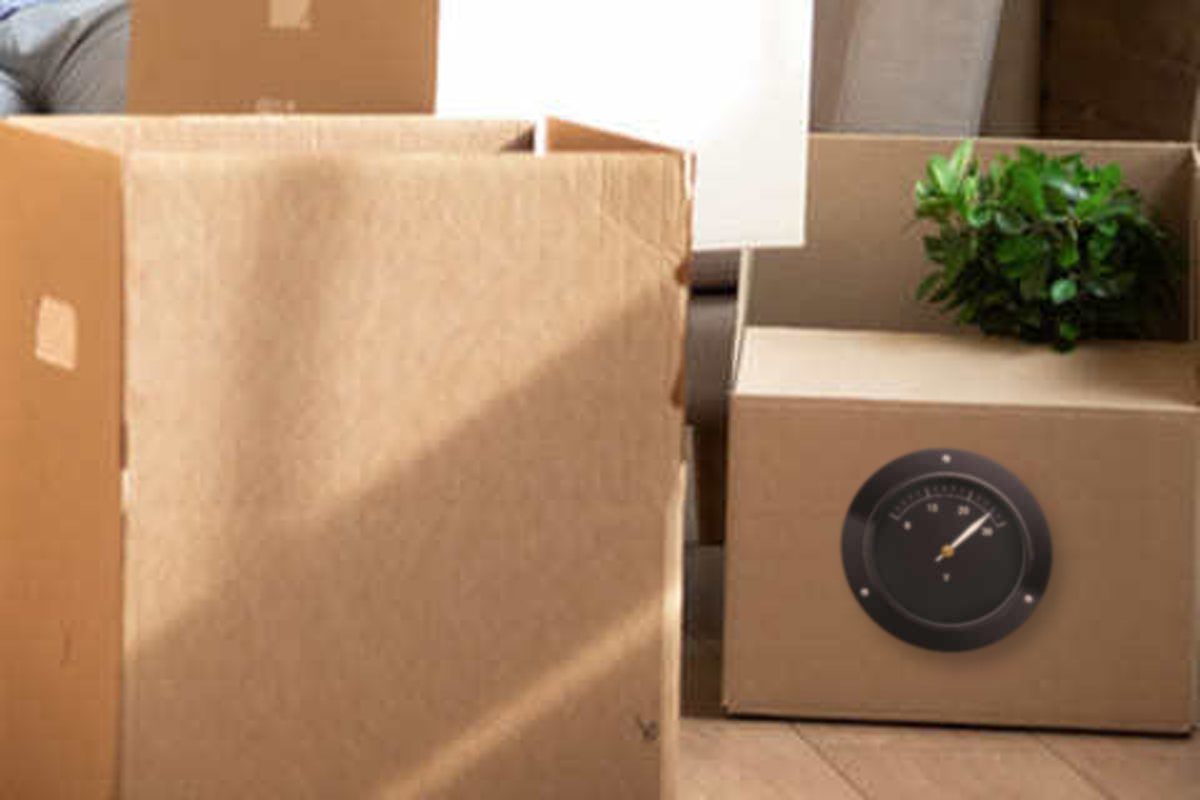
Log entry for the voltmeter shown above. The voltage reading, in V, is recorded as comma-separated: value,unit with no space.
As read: 26,V
